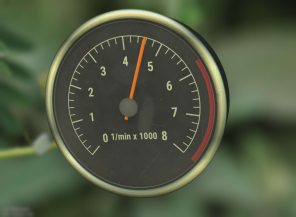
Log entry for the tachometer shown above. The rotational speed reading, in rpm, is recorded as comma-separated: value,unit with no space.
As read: 4600,rpm
